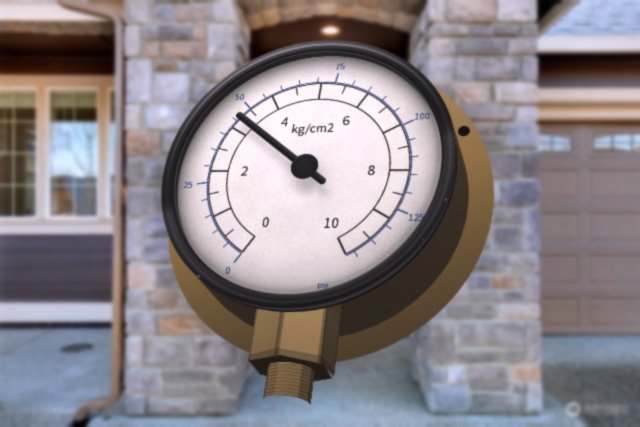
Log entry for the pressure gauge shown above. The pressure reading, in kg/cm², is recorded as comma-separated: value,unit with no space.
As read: 3.25,kg/cm²
